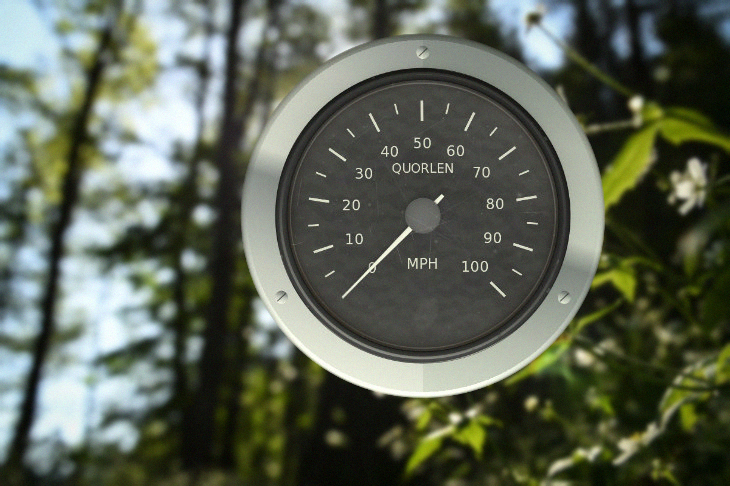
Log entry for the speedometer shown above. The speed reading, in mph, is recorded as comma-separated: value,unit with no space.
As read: 0,mph
